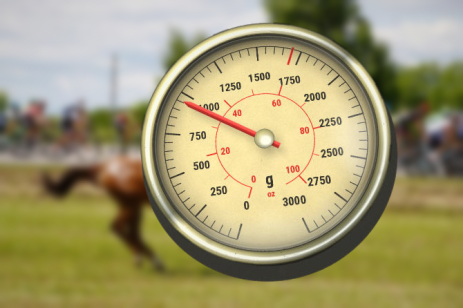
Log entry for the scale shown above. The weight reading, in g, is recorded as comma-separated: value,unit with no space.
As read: 950,g
